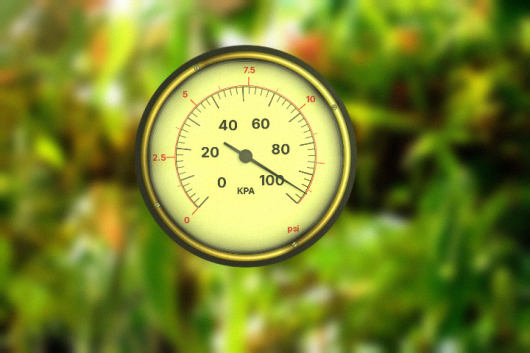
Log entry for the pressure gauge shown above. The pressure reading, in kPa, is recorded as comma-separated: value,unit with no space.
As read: 96,kPa
